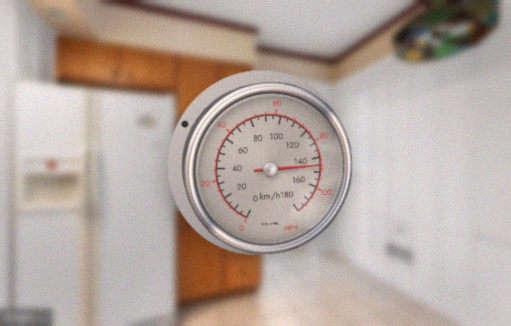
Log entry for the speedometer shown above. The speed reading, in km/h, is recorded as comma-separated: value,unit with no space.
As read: 145,km/h
